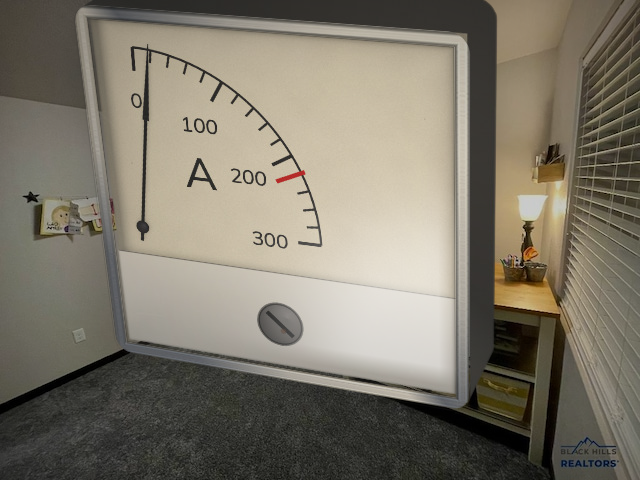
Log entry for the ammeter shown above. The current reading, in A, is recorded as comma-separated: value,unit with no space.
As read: 20,A
